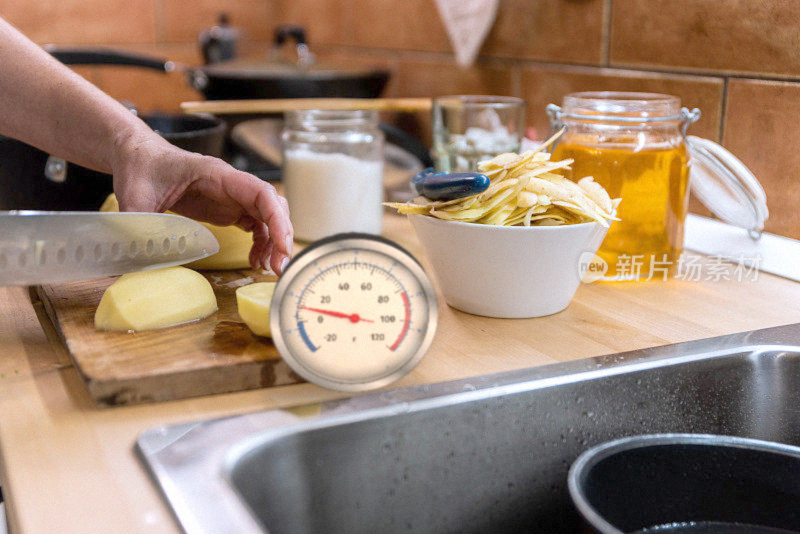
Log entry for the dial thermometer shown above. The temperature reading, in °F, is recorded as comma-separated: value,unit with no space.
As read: 10,°F
